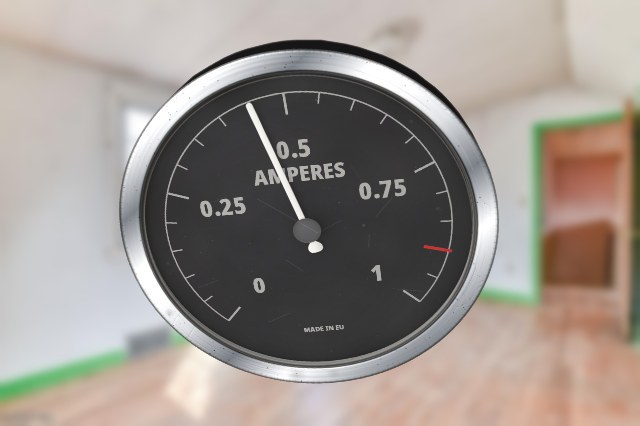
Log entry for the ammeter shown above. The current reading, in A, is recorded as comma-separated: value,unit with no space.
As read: 0.45,A
